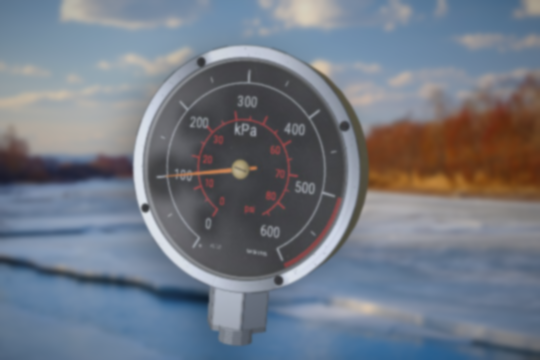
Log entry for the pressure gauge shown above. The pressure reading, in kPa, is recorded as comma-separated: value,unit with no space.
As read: 100,kPa
